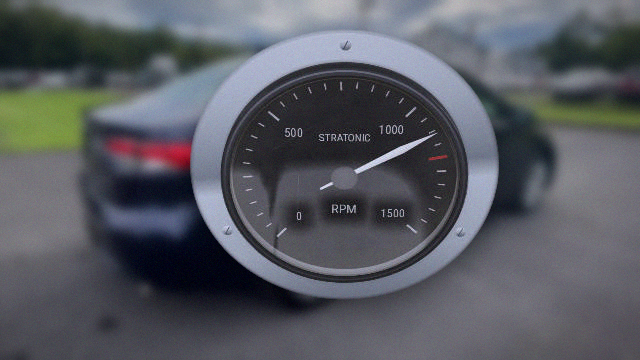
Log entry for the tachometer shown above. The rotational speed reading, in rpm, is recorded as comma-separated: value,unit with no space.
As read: 1100,rpm
